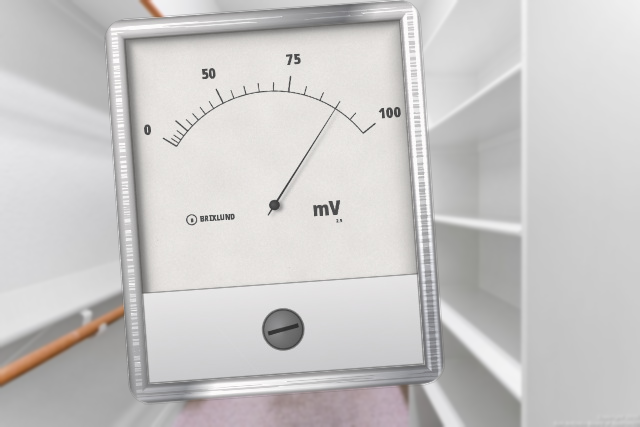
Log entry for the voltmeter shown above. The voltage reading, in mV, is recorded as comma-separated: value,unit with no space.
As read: 90,mV
